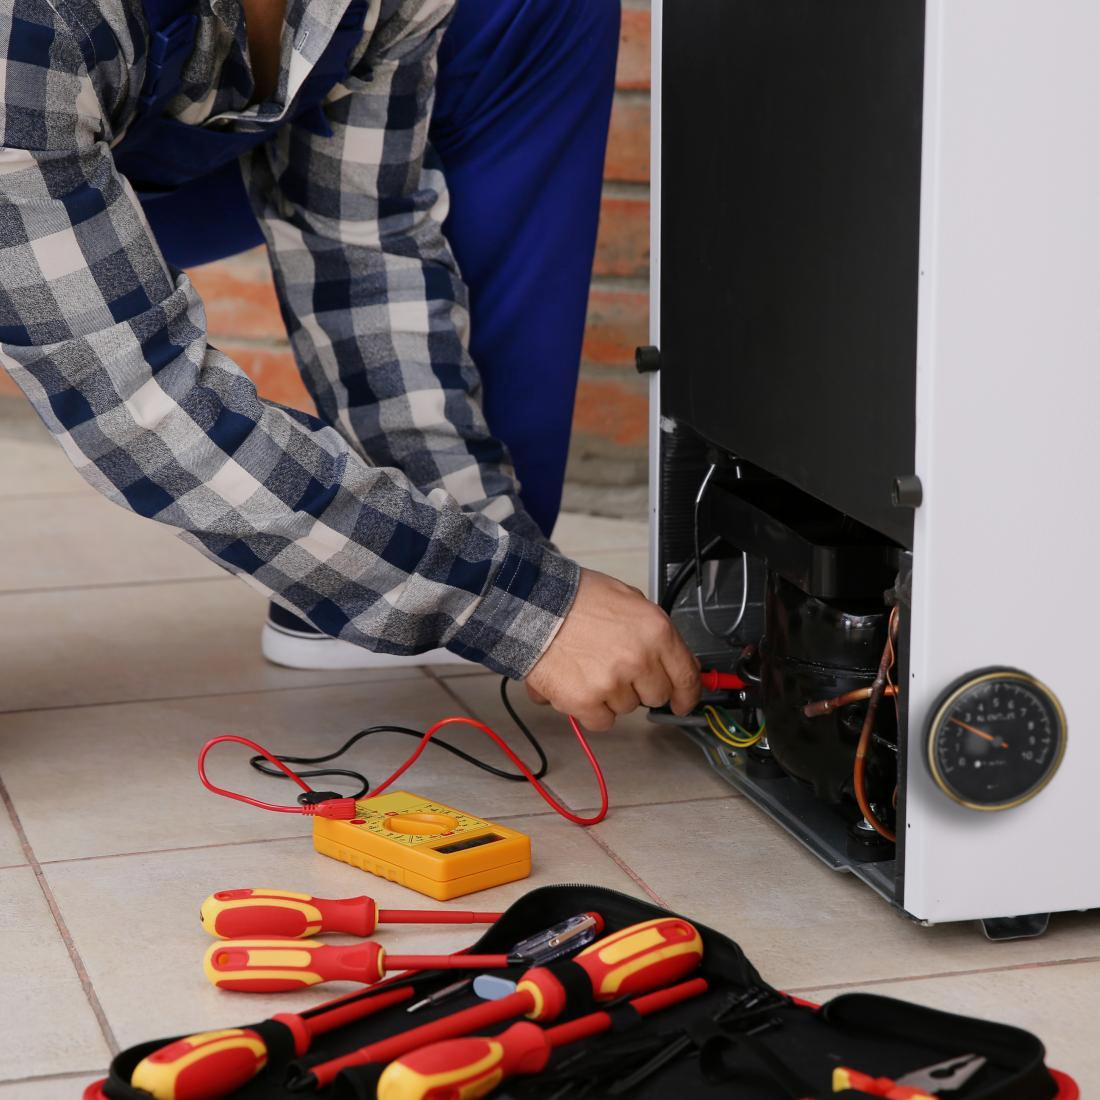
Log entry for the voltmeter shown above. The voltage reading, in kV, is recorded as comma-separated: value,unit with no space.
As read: 2.5,kV
